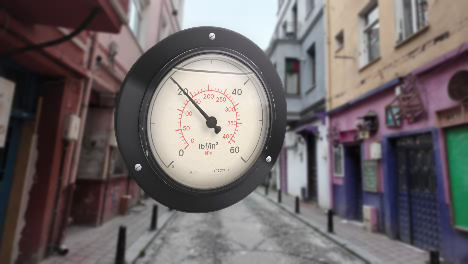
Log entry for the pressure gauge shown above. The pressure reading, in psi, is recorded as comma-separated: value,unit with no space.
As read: 20,psi
